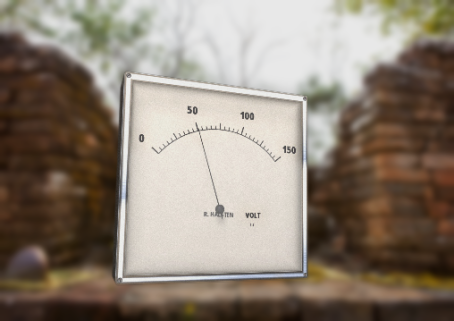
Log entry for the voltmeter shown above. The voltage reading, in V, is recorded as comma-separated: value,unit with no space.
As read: 50,V
